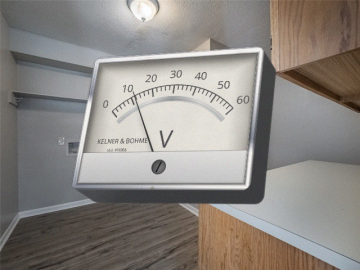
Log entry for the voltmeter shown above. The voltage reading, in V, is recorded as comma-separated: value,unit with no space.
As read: 12,V
